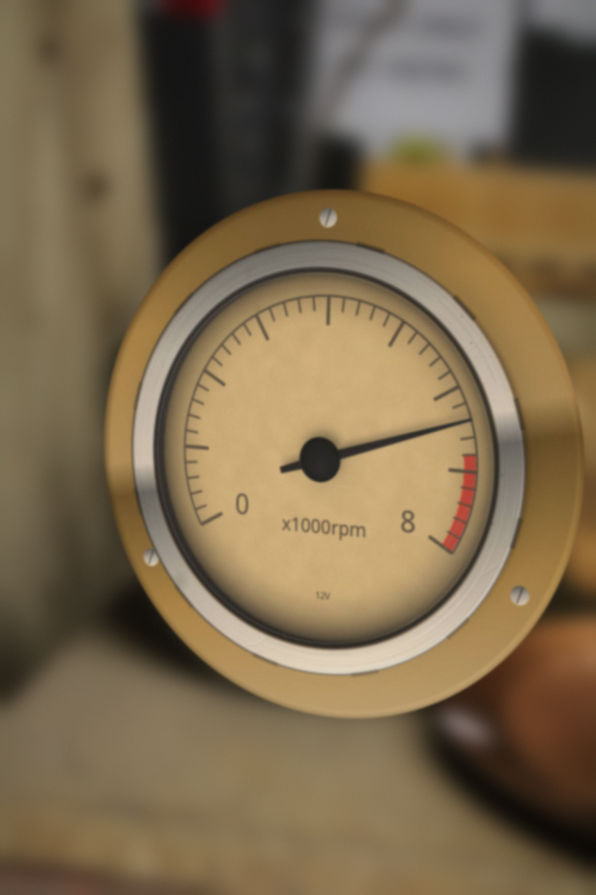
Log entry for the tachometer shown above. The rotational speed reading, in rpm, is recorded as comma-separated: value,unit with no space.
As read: 6400,rpm
